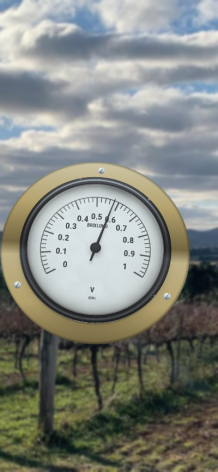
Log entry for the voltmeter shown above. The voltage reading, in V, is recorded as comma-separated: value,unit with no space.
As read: 0.58,V
